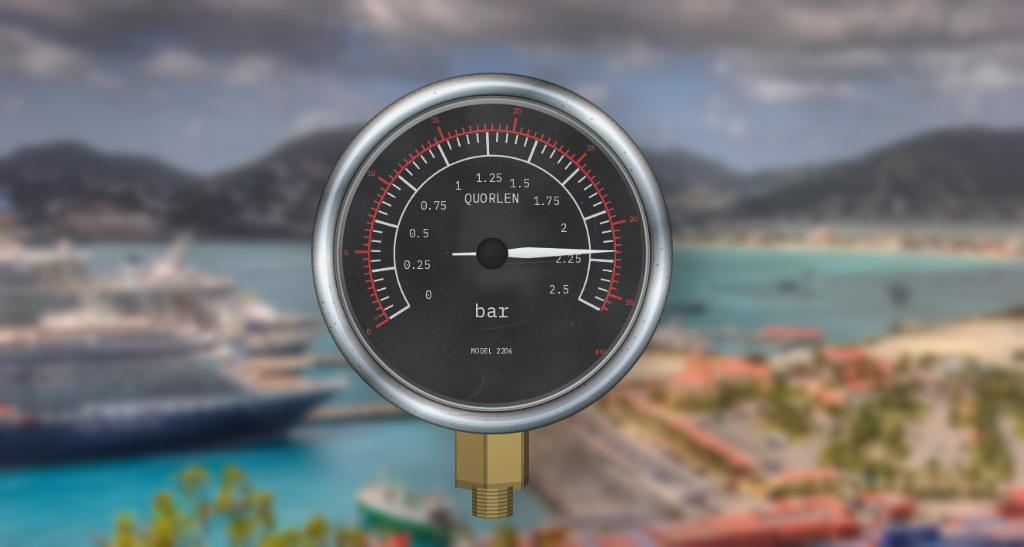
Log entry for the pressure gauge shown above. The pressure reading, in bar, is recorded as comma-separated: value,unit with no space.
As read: 2.2,bar
